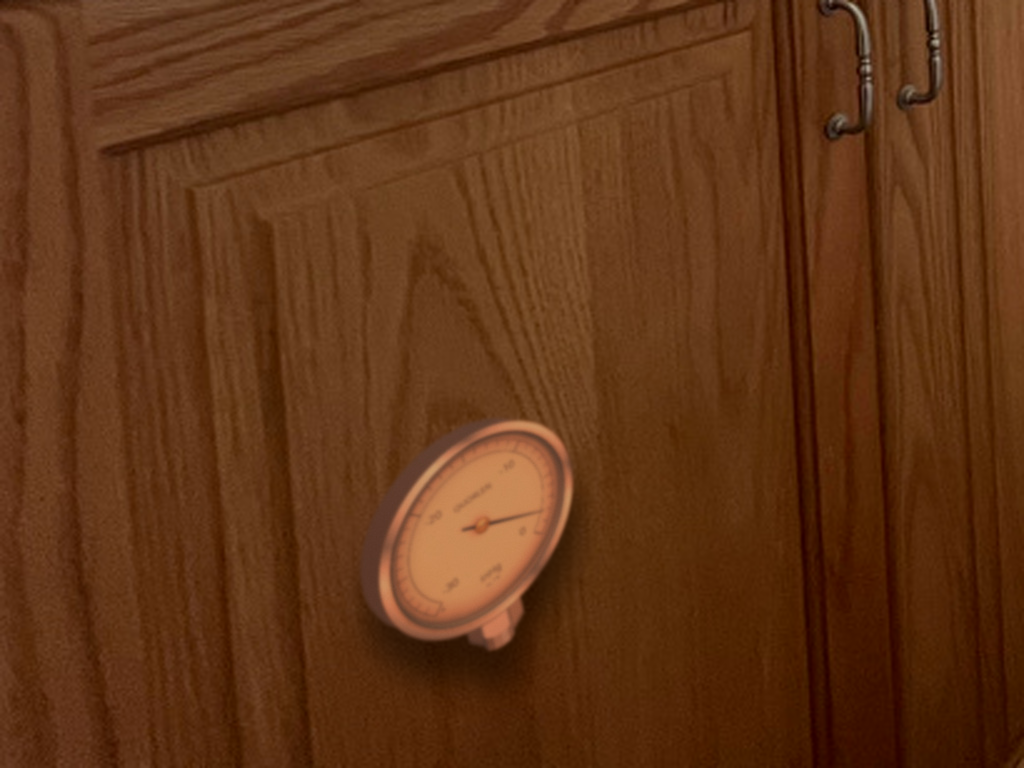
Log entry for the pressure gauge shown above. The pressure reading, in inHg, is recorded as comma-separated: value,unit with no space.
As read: -2,inHg
